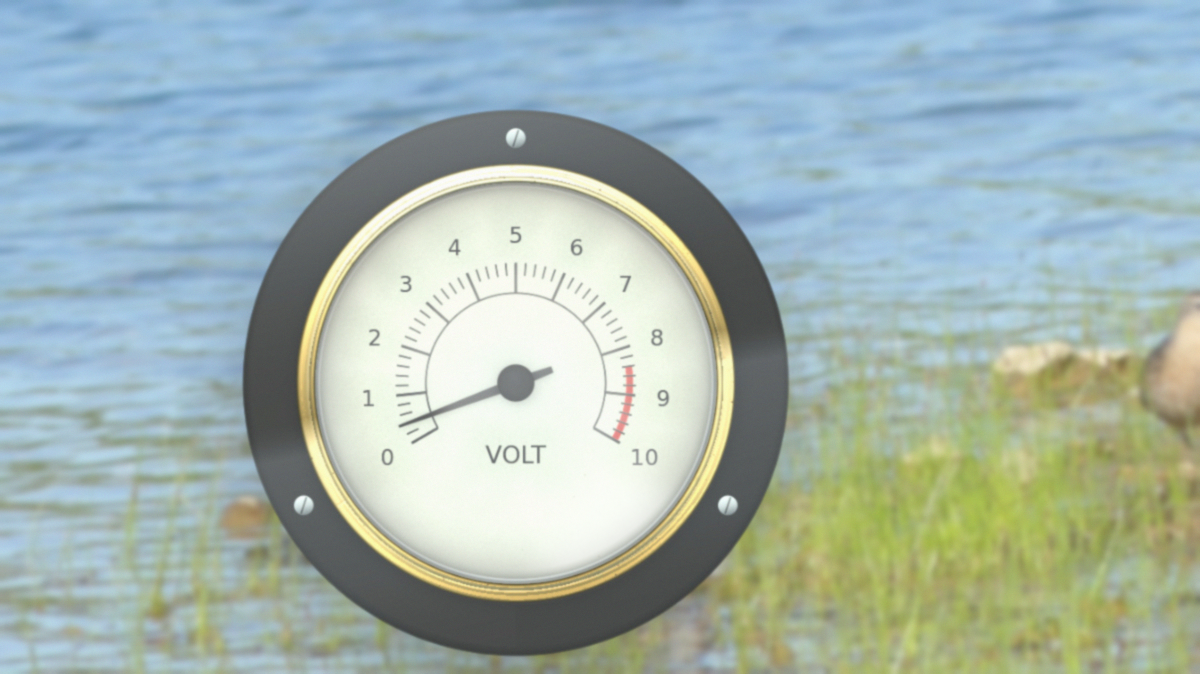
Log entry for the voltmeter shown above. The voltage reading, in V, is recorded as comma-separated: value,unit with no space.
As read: 0.4,V
